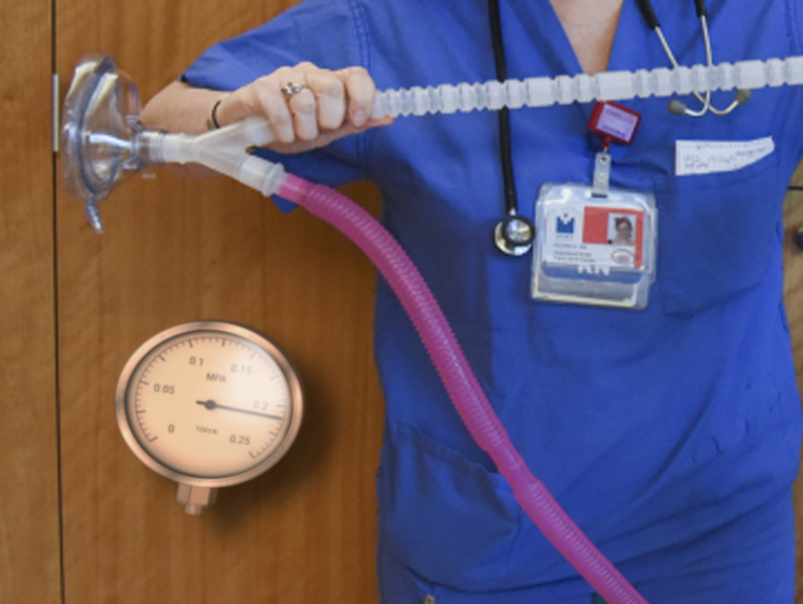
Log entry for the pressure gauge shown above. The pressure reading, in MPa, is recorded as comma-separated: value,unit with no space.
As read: 0.21,MPa
